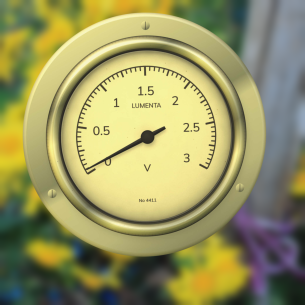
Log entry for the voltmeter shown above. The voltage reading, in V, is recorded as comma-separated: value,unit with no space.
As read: 0.05,V
